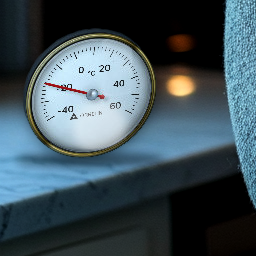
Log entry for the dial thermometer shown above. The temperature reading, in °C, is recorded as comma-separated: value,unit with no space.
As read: -20,°C
